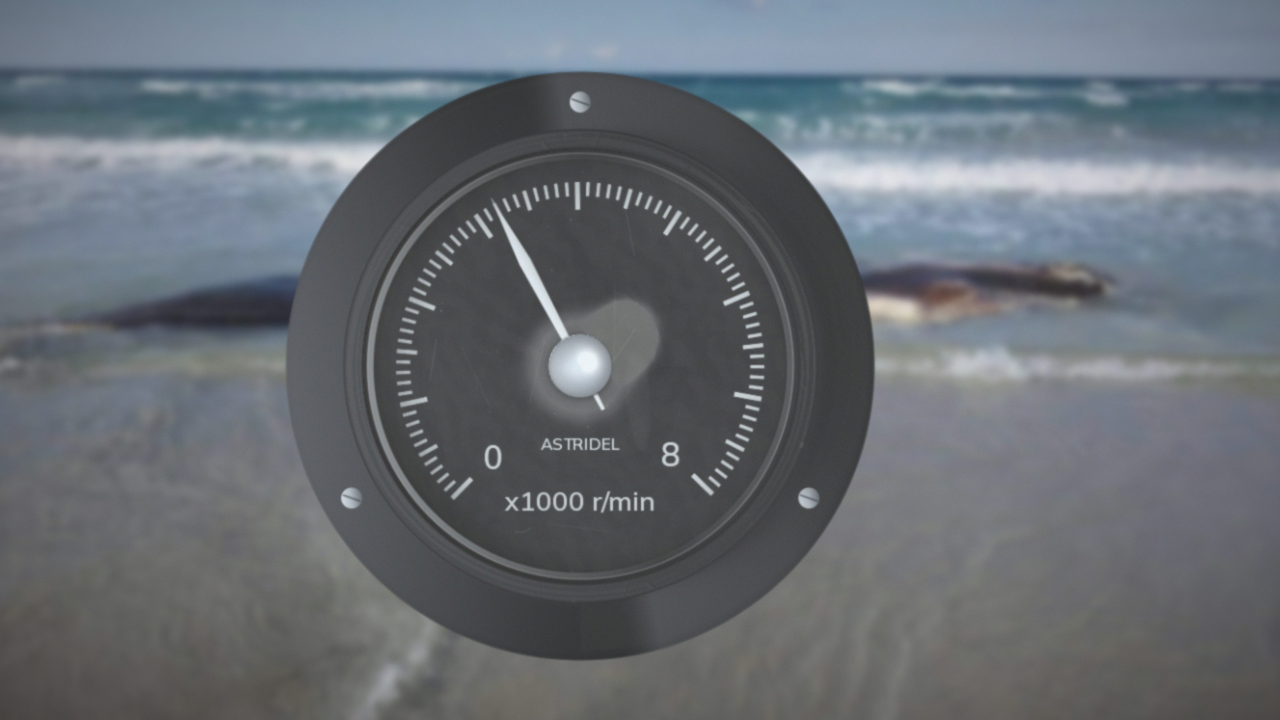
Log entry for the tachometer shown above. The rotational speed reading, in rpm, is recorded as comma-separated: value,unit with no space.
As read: 3200,rpm
